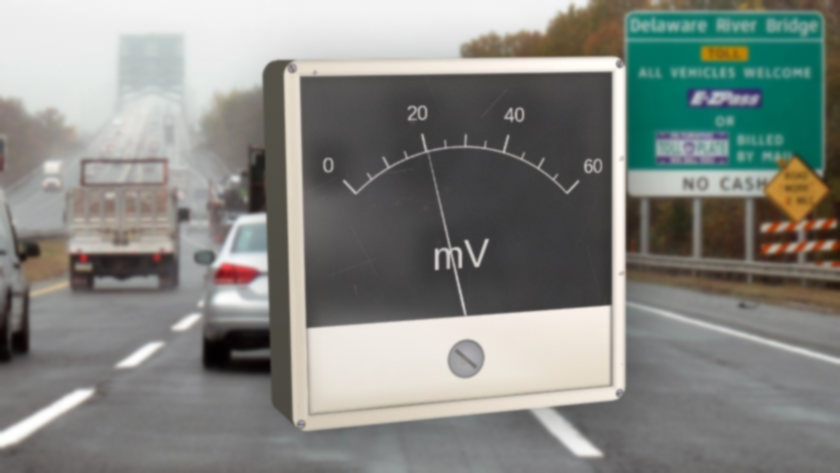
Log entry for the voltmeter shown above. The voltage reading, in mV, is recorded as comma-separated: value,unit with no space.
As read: 20,mV
